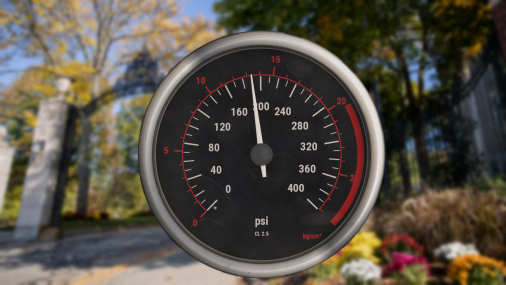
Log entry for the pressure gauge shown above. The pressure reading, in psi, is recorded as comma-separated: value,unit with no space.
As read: 190,psi
